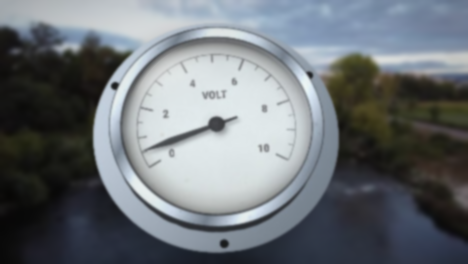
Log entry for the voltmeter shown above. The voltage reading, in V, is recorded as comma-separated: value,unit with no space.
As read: 0.5,V
